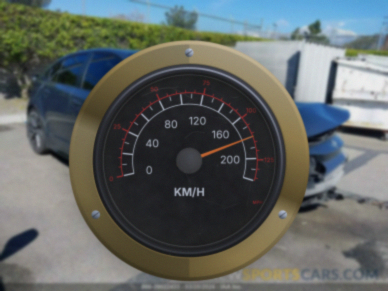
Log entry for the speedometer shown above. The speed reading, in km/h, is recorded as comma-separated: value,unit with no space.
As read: 180,km/h
